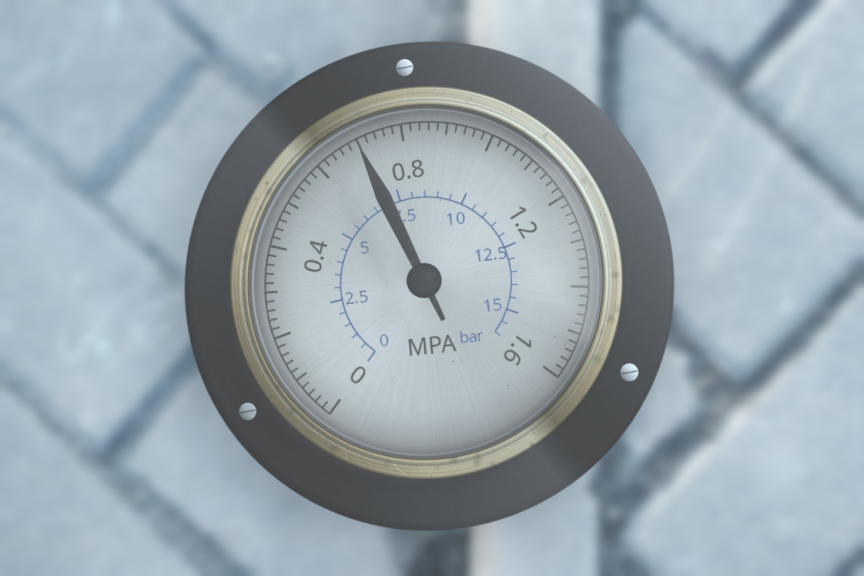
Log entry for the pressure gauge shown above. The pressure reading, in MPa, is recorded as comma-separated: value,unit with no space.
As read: 0.7,MPa
